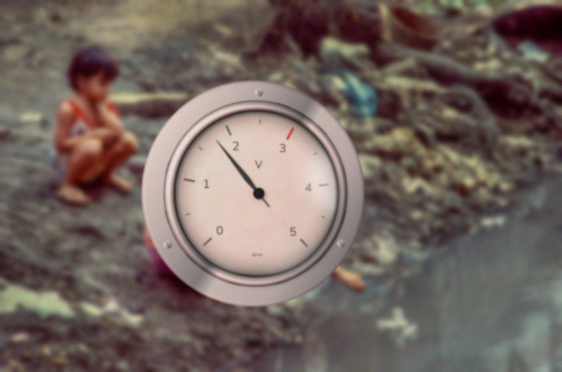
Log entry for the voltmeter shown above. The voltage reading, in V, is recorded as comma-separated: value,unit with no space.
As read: 1.75,V
